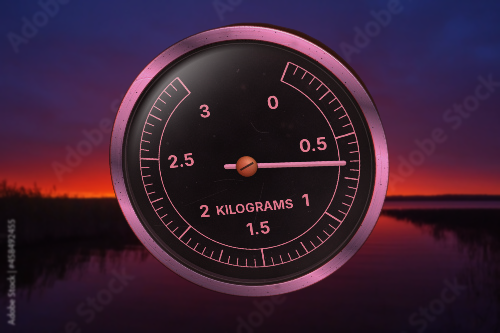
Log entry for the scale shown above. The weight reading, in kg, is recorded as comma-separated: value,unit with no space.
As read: 0.65,kg
